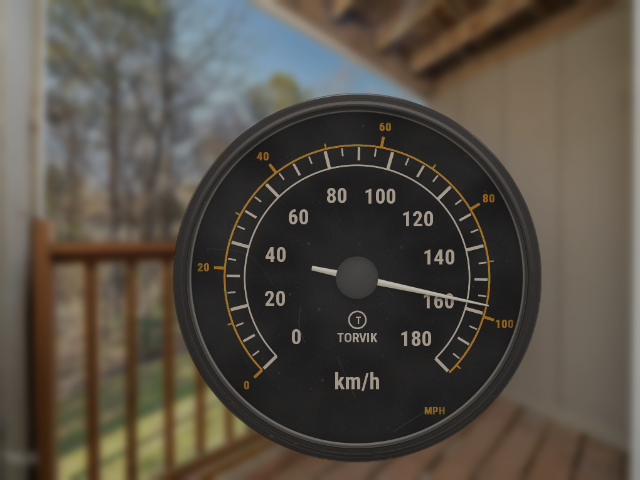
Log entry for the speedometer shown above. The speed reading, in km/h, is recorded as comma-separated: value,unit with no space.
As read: 157.5,km/h
